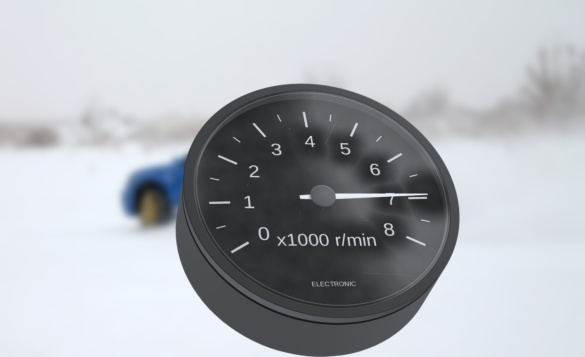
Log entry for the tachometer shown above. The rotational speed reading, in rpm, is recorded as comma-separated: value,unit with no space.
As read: 7000,rpm
